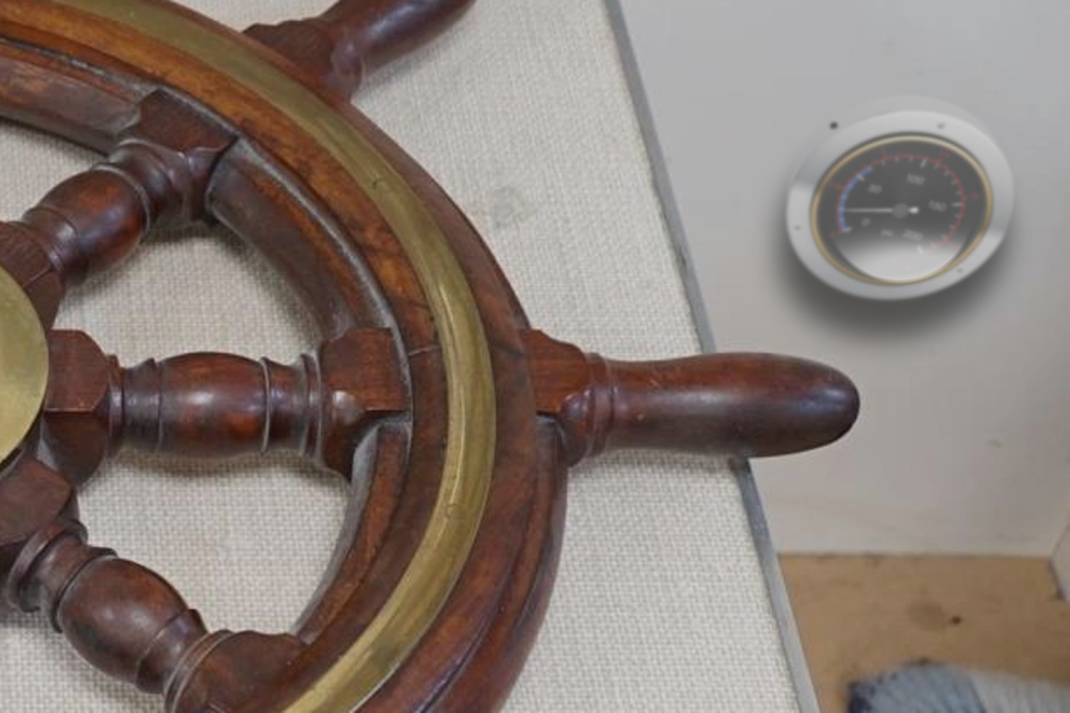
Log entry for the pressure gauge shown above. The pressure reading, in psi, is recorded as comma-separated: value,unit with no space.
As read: 20,psi
